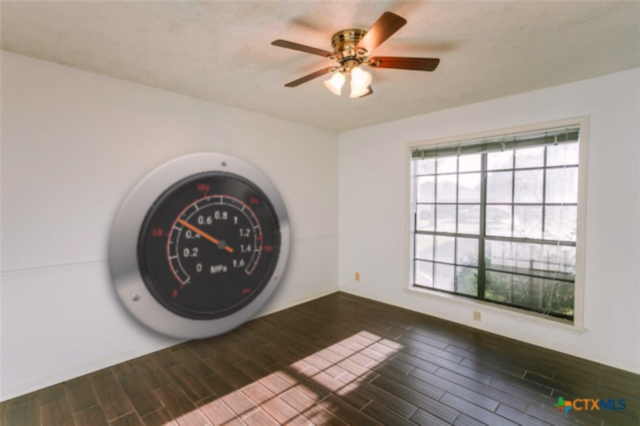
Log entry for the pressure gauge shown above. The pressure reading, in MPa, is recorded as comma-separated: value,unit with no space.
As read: 0.45,MPa
